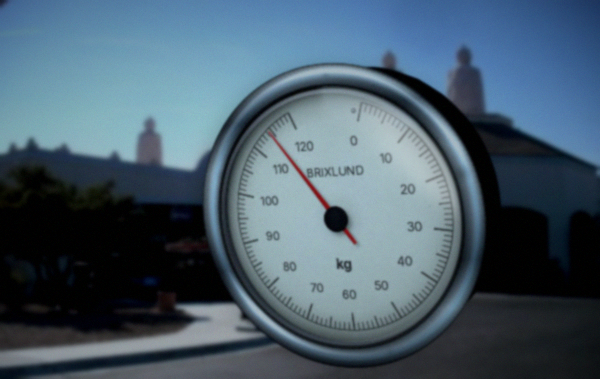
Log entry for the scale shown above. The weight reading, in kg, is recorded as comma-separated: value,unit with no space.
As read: 115,kg
